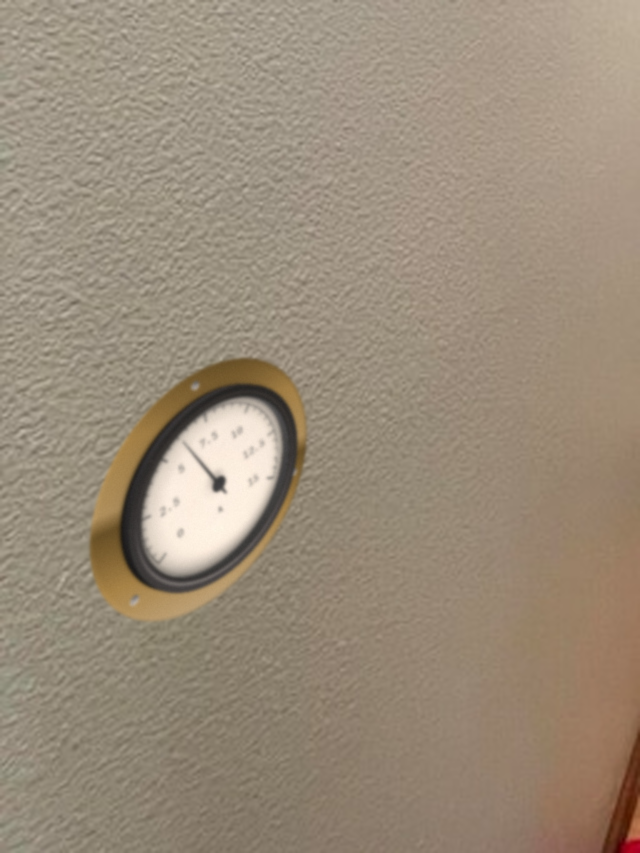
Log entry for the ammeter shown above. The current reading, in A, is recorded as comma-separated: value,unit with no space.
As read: 6,A
